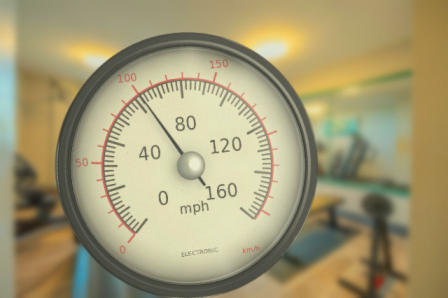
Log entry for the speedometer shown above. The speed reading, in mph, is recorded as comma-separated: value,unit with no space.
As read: 62,mph
